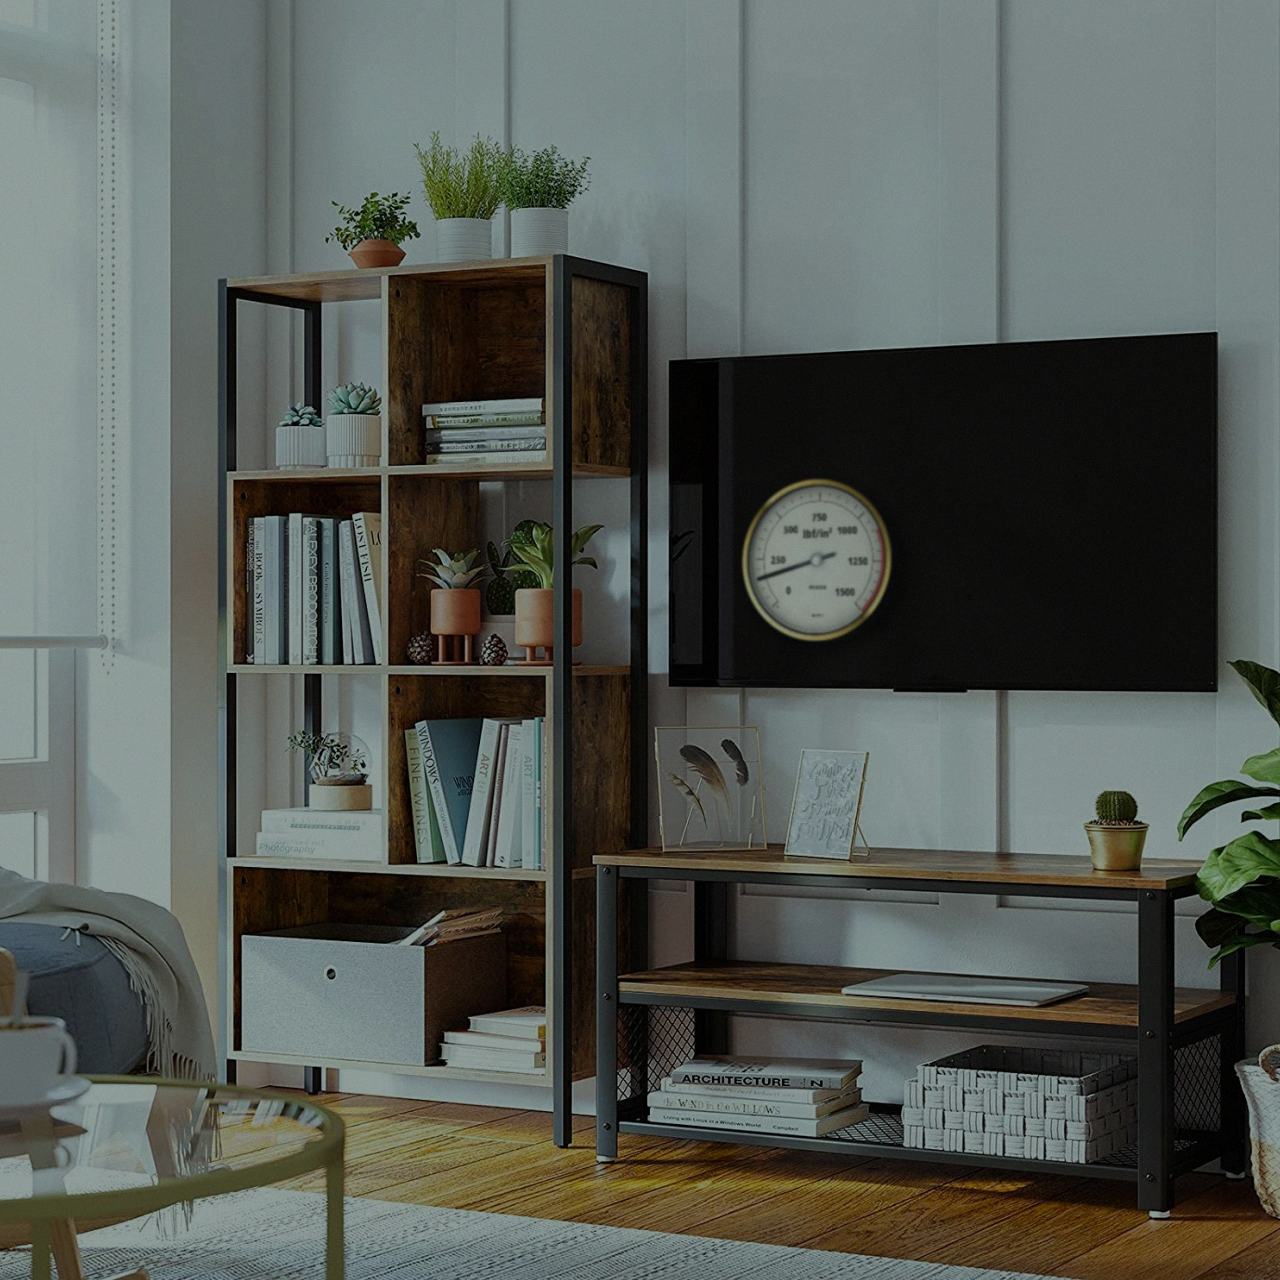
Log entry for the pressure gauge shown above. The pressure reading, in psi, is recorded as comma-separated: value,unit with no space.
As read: 150,psi
